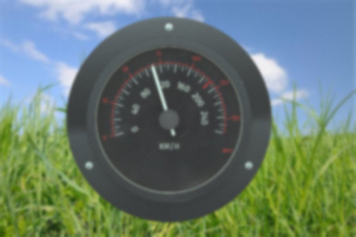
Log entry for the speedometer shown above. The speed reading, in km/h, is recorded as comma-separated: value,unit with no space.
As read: 110,km/h
